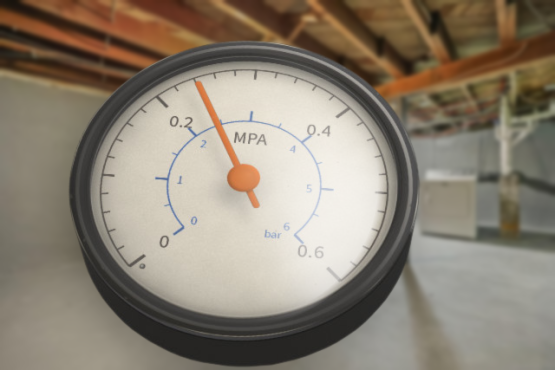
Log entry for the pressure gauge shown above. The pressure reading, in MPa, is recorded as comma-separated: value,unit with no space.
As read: 0.24,MPa
